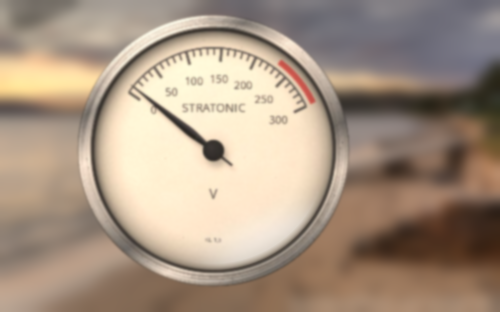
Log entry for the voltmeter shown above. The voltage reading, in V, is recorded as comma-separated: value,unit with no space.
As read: 10,V
